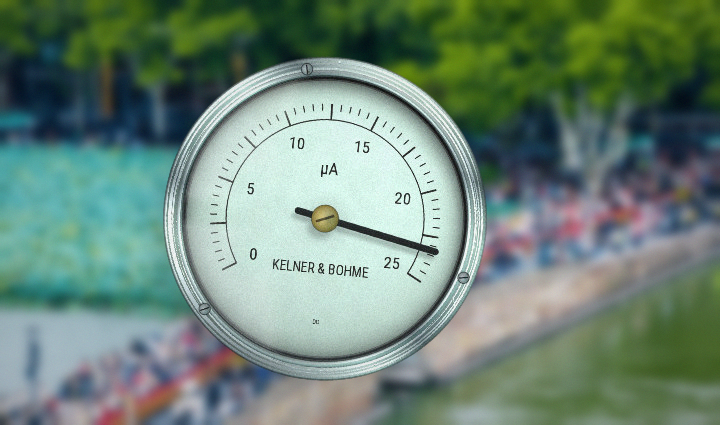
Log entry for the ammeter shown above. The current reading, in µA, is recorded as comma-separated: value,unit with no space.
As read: 23.25,µA
